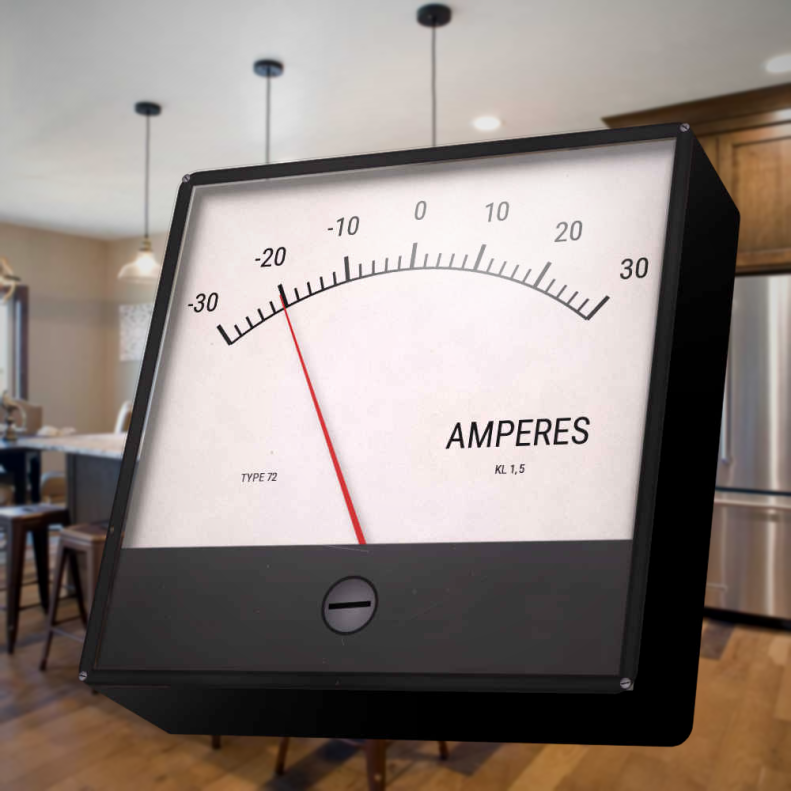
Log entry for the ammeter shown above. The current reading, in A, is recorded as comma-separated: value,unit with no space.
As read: -20,A
